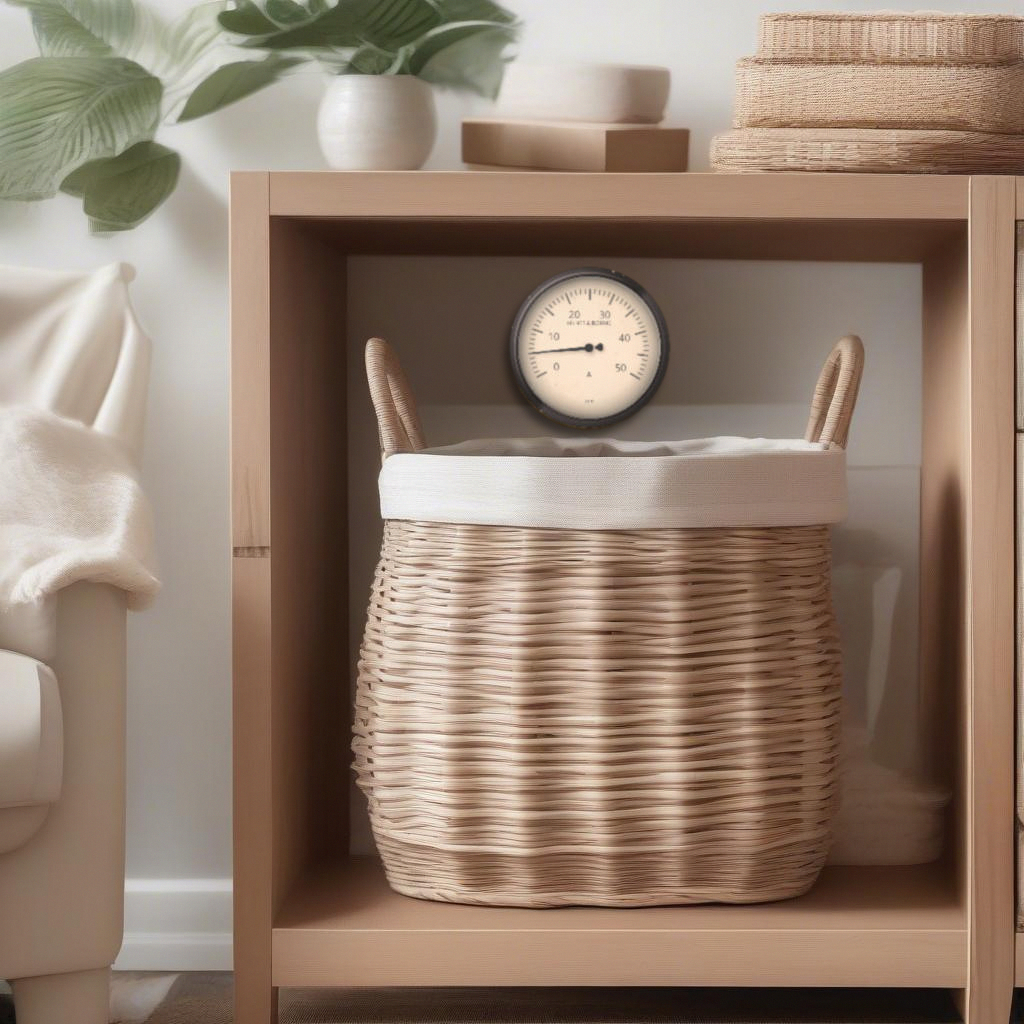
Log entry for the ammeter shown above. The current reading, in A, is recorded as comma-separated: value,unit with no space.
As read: 5,A
